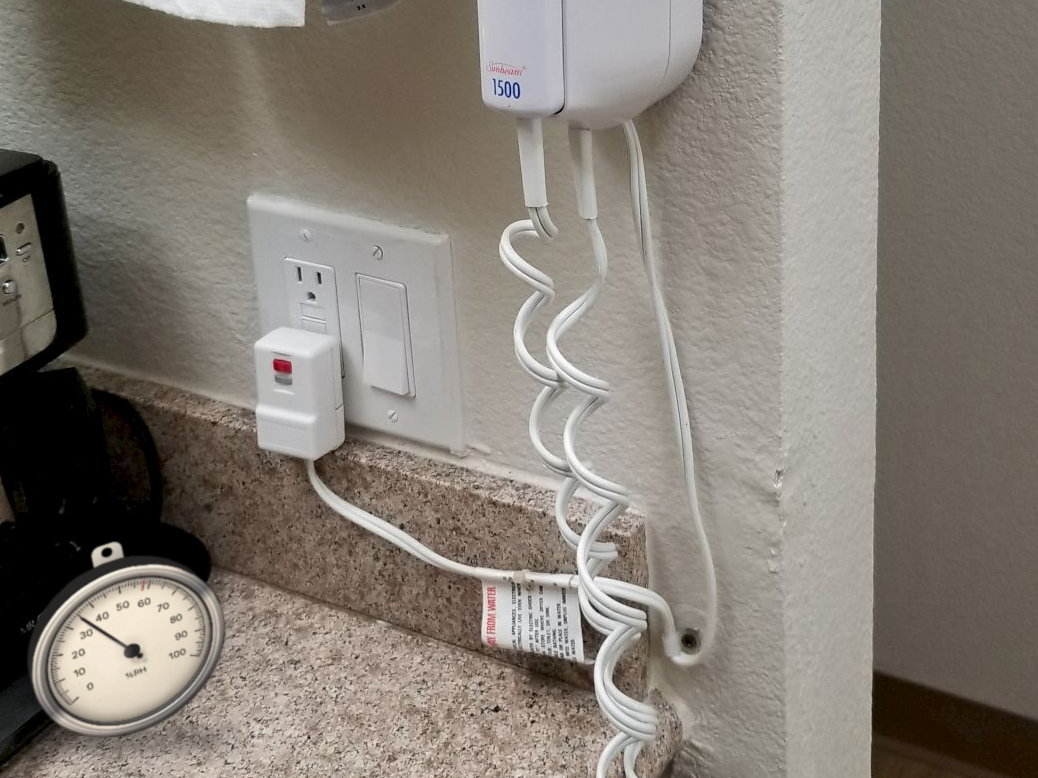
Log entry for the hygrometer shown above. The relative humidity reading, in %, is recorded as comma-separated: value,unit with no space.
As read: 35,%
